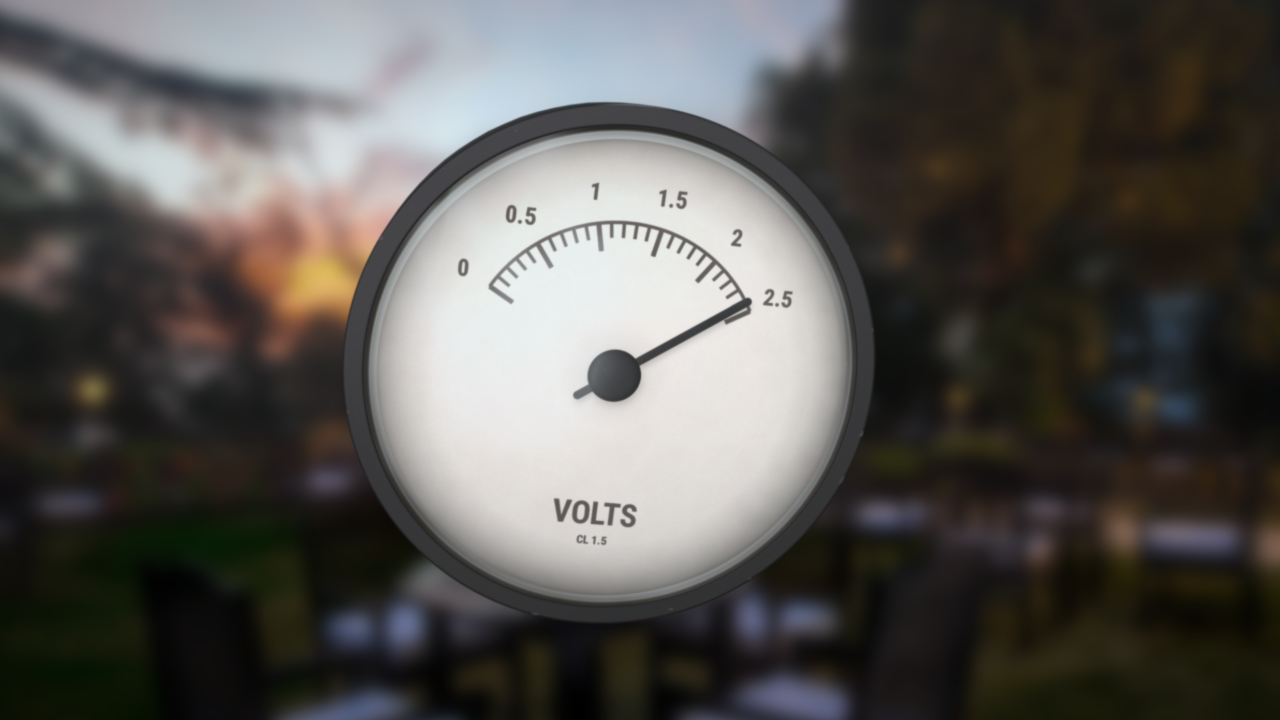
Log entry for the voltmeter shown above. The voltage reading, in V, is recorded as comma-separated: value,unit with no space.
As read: 2.4,V
